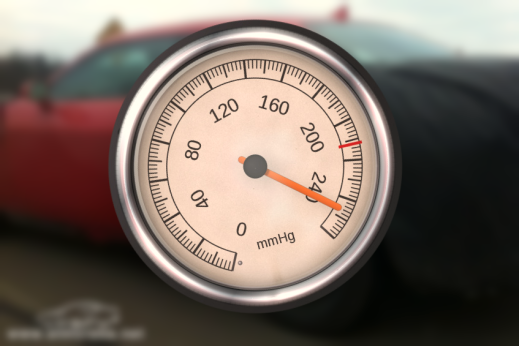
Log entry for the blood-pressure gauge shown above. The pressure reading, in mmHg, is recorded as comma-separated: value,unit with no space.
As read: 246,mmHg
